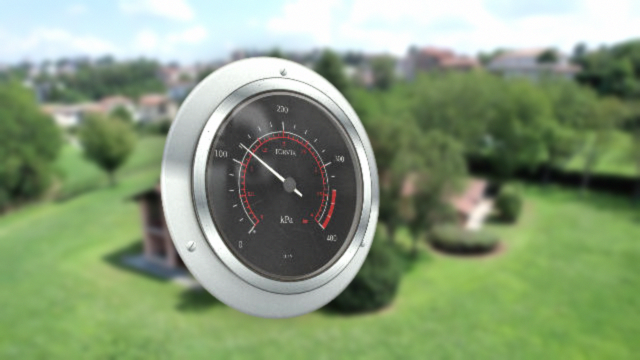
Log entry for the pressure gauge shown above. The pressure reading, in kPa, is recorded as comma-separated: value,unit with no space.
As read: 120,kPa
